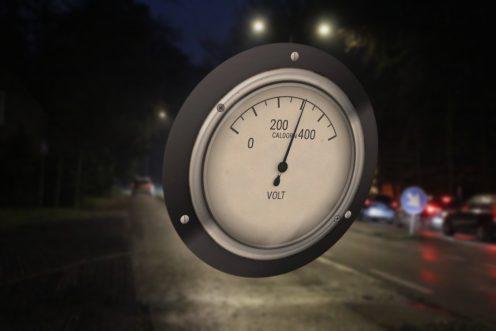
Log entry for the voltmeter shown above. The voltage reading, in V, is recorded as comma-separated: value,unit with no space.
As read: 300,V
